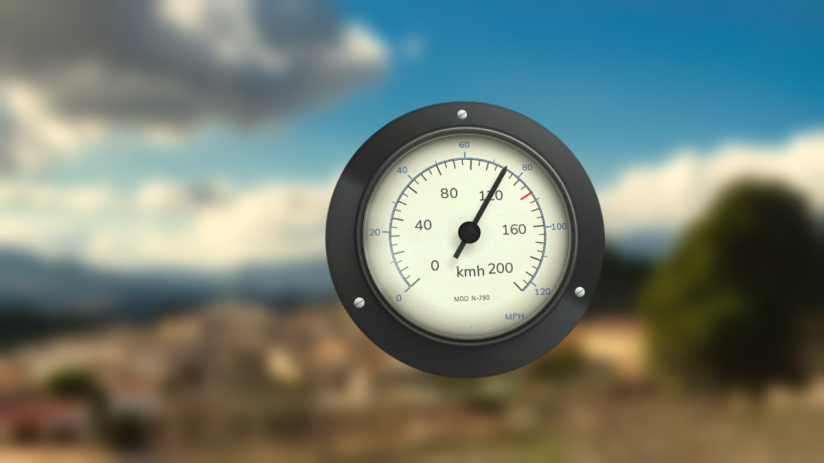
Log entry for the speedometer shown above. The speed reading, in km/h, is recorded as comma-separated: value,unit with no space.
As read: 120,km/h
